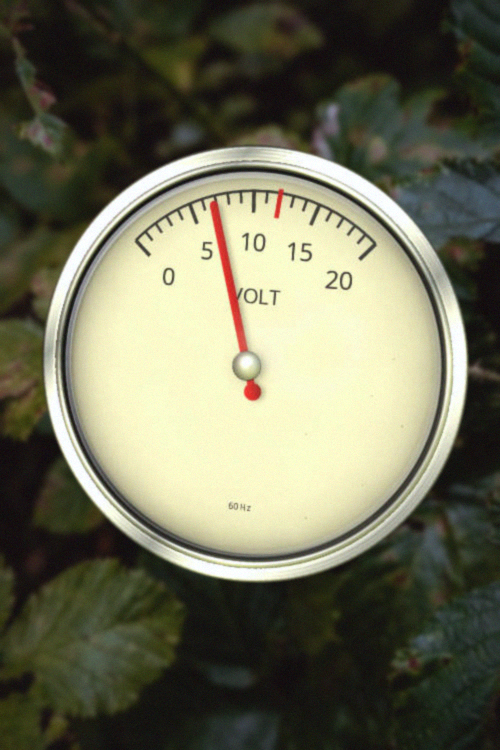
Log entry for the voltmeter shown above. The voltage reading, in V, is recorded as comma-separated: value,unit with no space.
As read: 7,V
